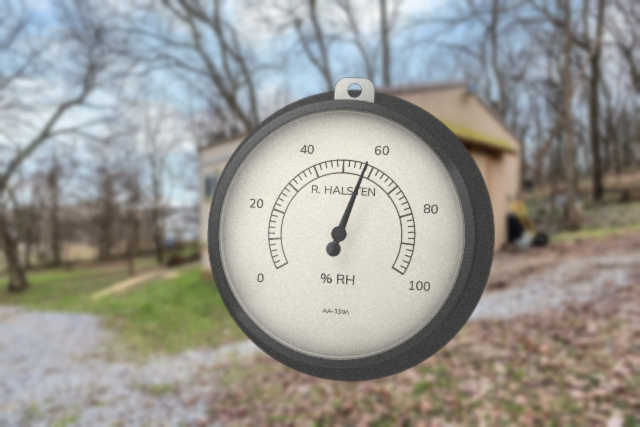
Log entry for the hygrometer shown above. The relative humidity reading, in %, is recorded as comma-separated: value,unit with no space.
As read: 58,%
